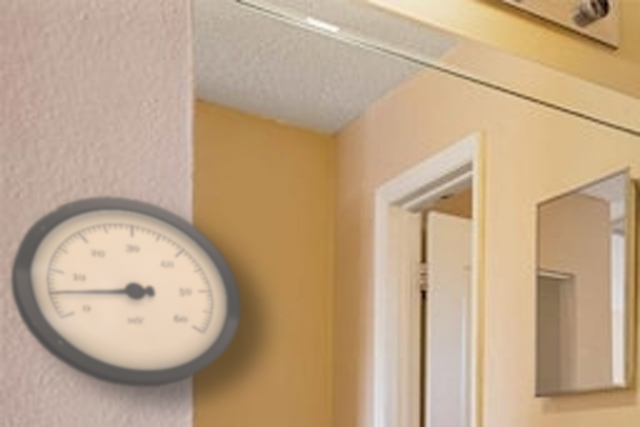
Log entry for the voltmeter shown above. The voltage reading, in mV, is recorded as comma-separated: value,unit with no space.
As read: 5,mV
